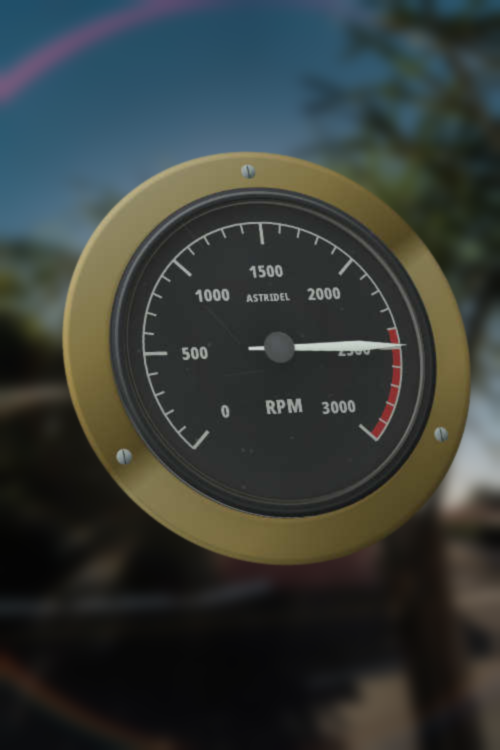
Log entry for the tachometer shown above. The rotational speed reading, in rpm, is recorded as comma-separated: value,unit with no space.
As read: 2500,rpm
